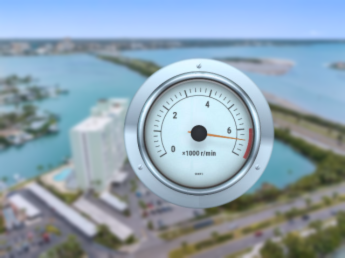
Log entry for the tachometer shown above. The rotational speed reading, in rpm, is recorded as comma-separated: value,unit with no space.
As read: 6400,rpm
